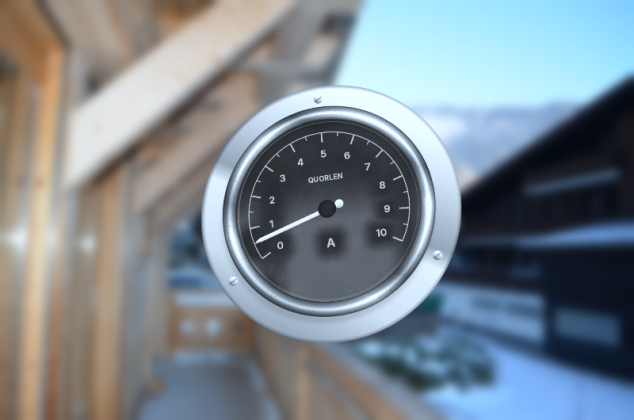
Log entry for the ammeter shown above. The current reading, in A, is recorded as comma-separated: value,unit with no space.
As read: 0.5,A
